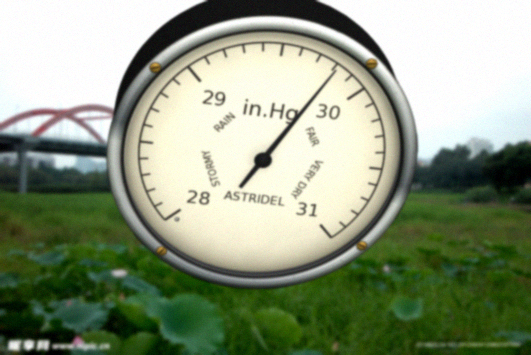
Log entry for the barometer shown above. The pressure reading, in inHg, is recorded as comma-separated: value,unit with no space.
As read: 29.8,inHg
